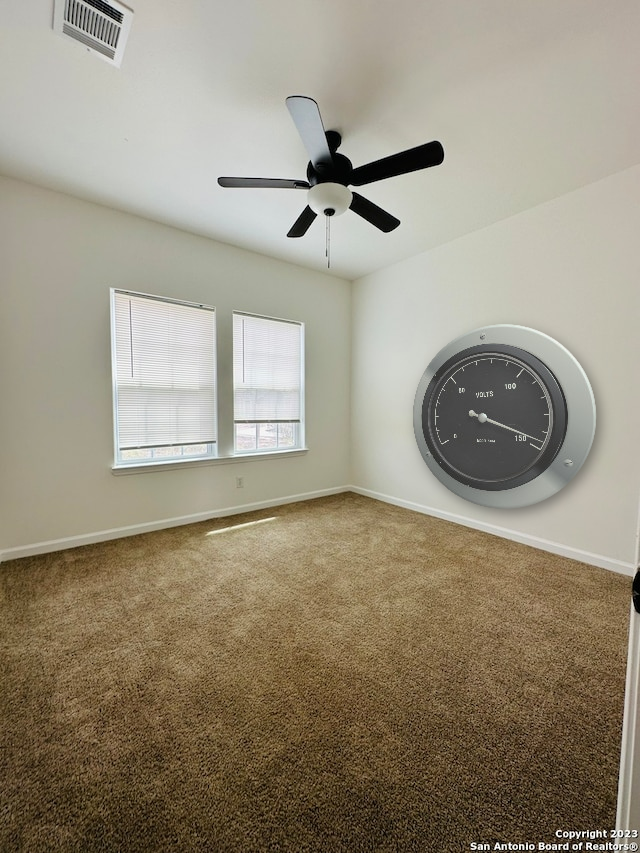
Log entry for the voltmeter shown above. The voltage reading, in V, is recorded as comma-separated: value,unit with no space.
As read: 145,V
